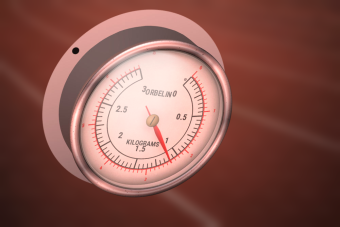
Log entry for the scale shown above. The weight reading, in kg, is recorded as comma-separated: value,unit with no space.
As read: 1.1,kg
